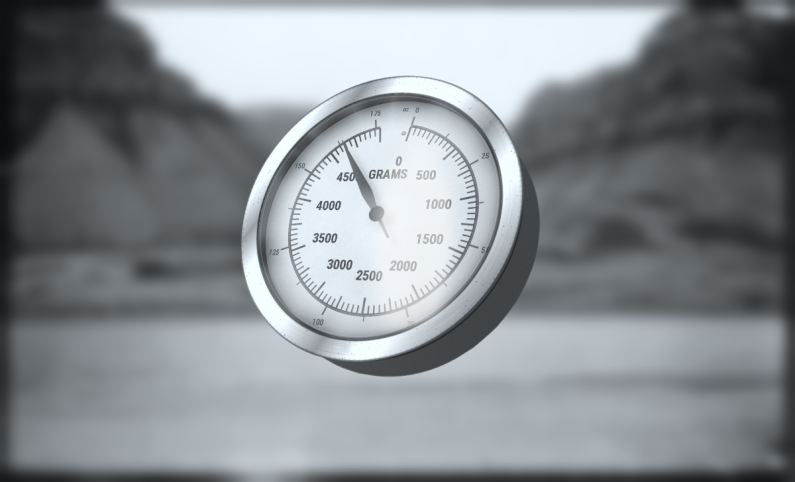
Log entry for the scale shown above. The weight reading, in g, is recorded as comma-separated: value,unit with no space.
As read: 4650,g
